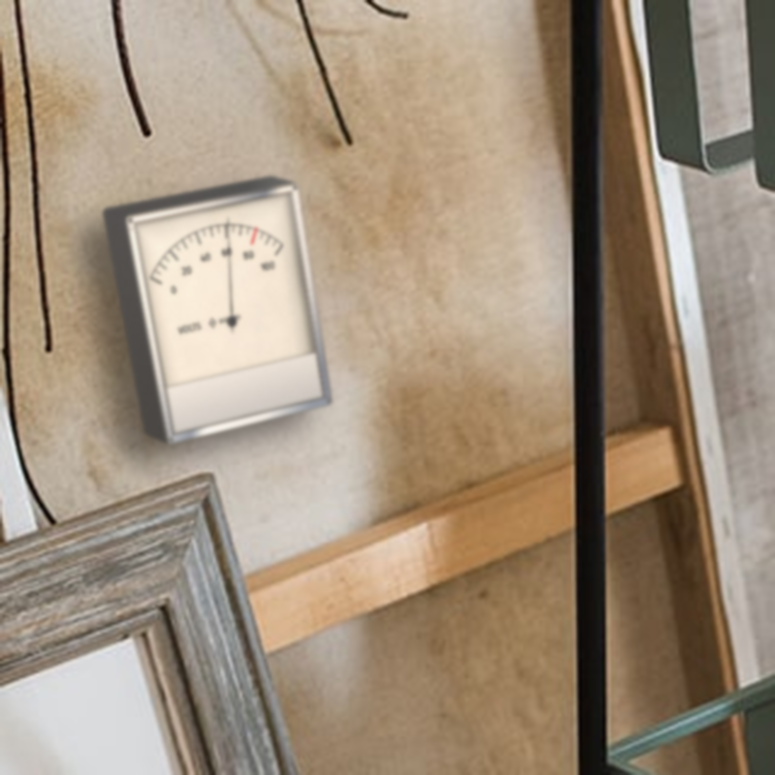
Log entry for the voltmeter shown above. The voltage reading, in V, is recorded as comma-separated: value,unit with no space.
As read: 60,V
